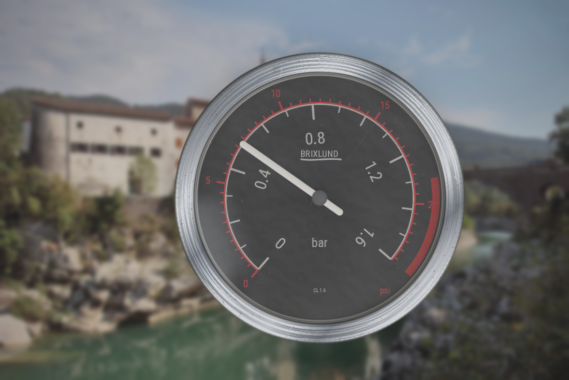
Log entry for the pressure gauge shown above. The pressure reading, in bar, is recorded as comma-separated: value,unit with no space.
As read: 0.5,bar
